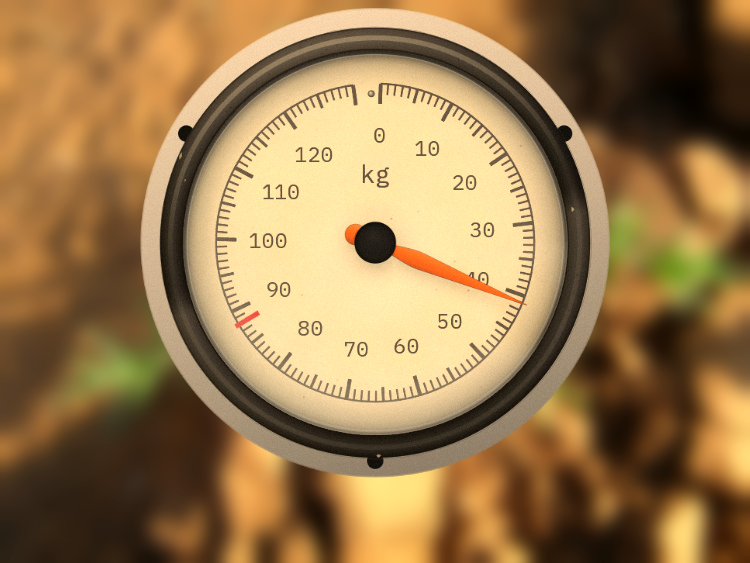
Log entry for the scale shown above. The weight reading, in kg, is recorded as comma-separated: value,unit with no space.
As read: 41,kg
